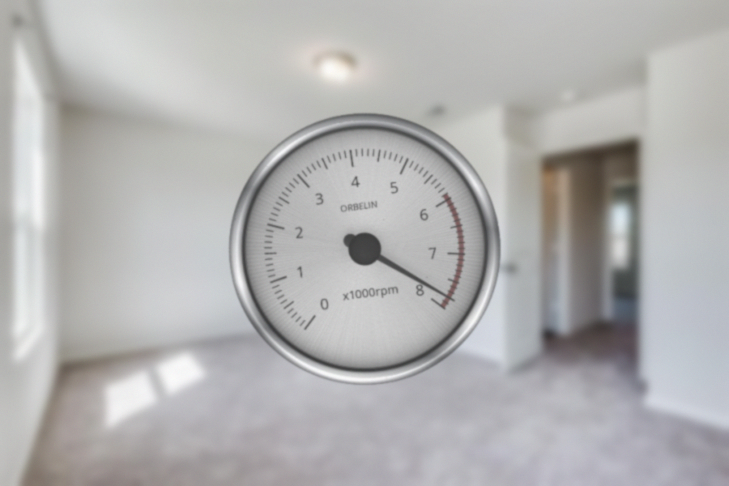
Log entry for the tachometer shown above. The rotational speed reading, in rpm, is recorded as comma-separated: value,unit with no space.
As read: 7800,rpm
